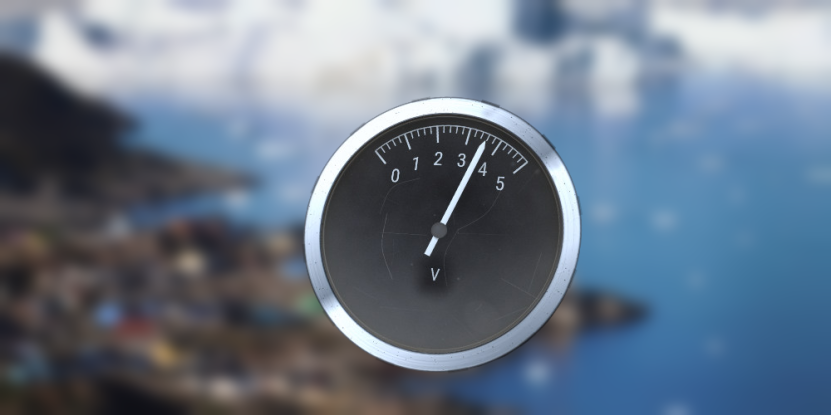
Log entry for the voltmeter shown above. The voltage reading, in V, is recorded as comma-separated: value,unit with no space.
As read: 3.6,V
